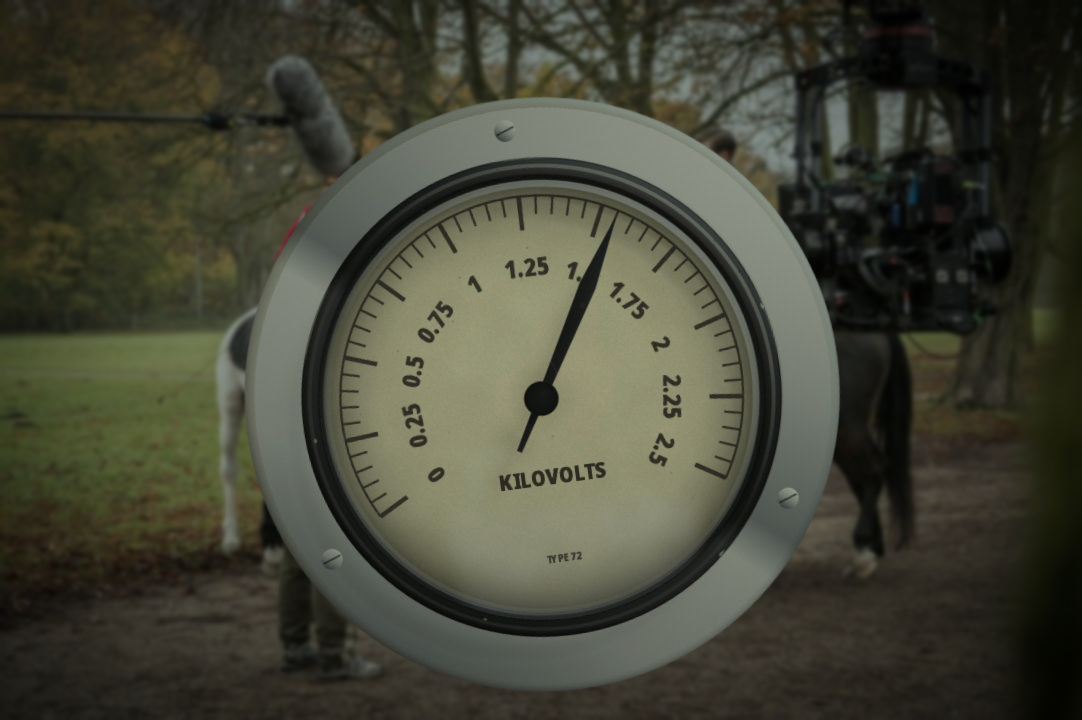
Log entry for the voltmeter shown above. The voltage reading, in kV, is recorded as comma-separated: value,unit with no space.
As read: 1.55,kV
